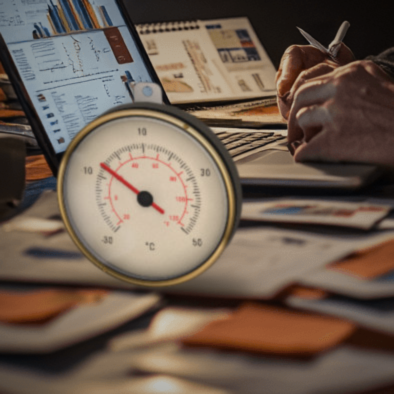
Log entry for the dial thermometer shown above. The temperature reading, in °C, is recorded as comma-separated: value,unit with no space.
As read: -5,°C
